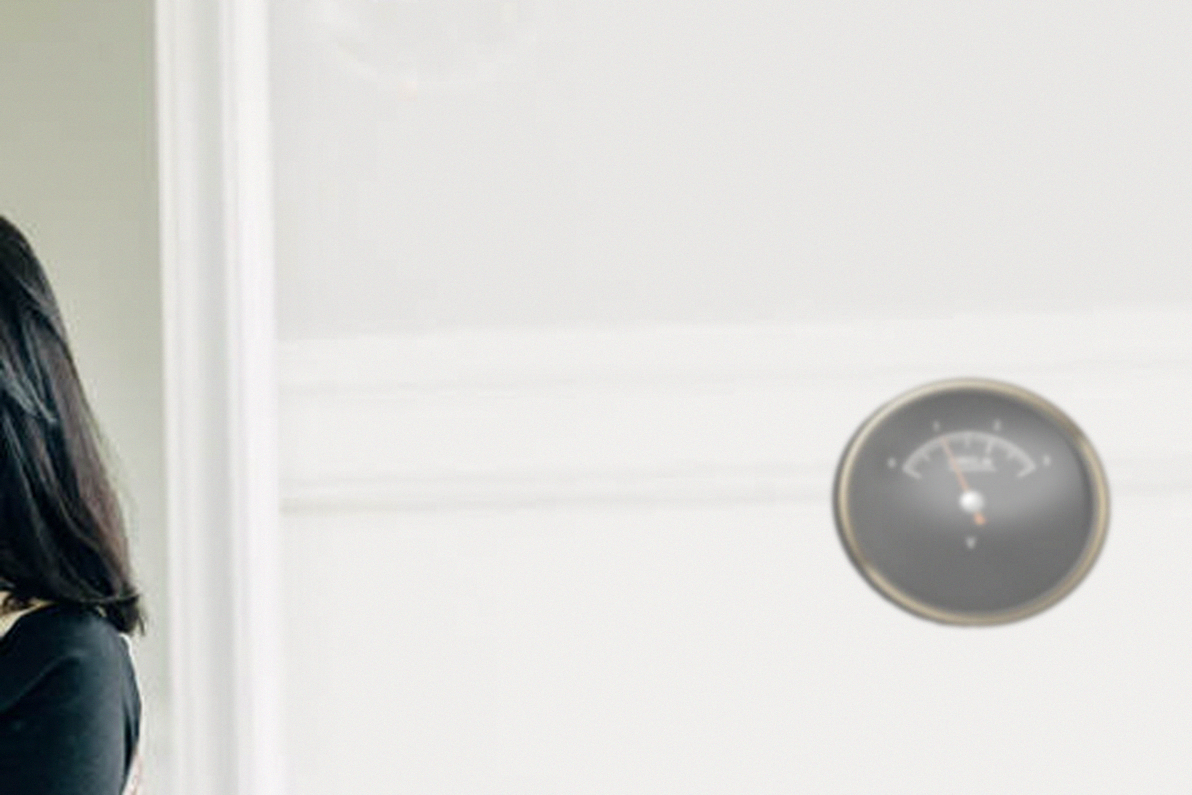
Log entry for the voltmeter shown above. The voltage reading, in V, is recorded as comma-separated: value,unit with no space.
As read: 1,V
